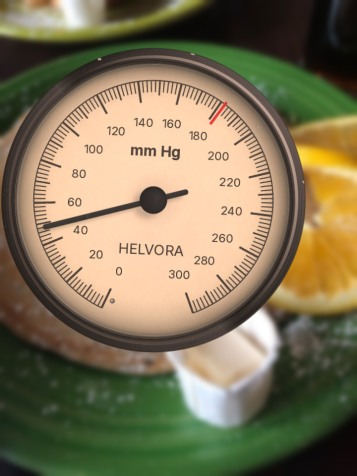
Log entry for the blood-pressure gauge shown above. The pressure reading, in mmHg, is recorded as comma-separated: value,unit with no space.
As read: 48,mmHg
